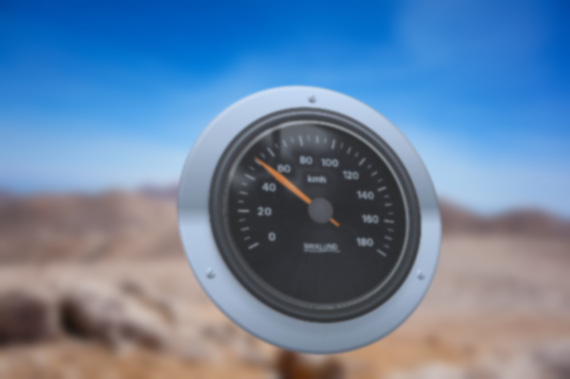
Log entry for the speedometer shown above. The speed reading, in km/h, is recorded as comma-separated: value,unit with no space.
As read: 50,km/h
